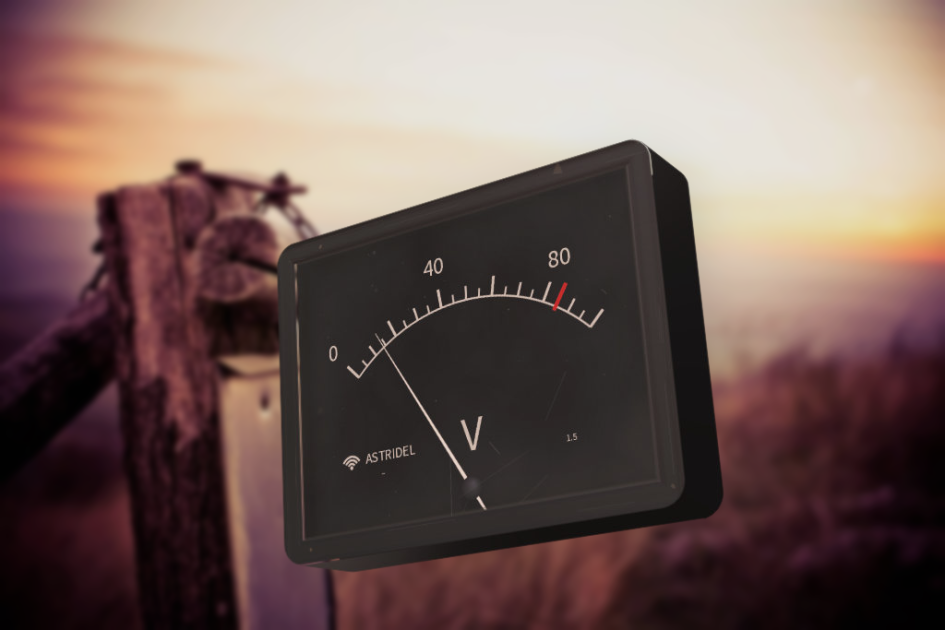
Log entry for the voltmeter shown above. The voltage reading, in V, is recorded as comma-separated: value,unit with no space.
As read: 15,V
